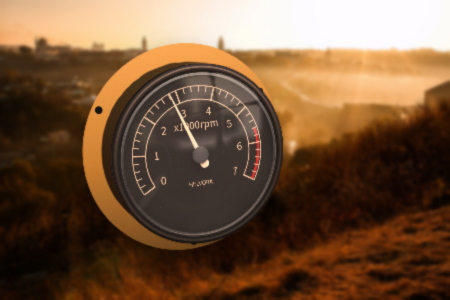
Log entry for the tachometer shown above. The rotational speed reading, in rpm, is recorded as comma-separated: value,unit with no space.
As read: 2800,rpm
